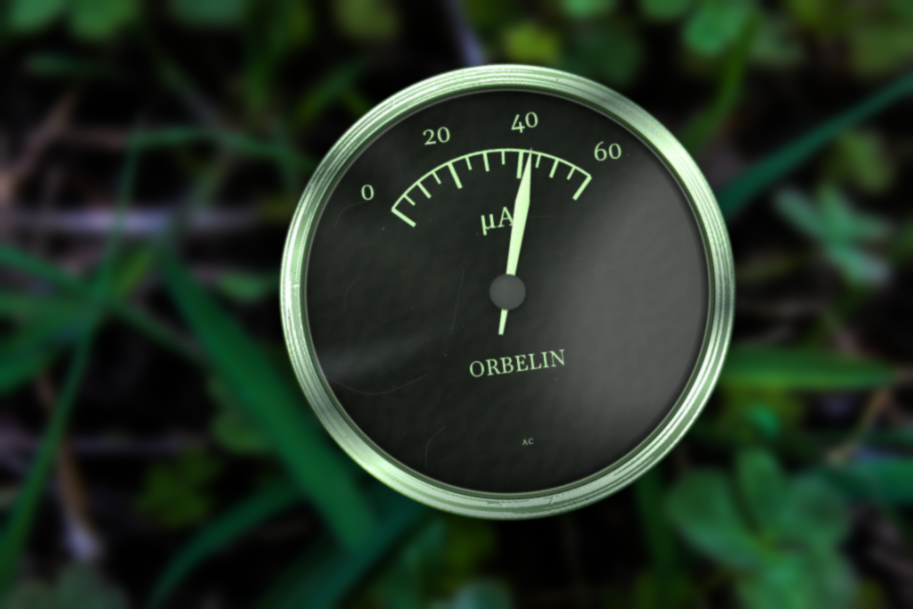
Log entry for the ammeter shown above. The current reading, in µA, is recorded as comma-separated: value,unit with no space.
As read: 42.5,µA
